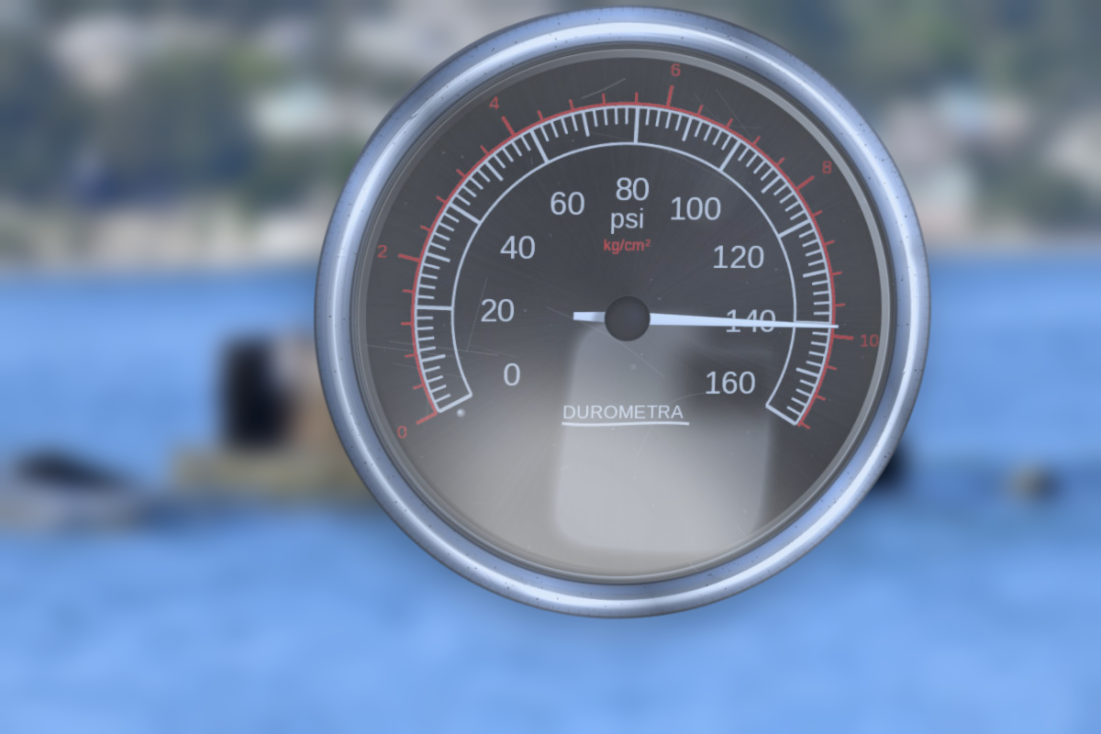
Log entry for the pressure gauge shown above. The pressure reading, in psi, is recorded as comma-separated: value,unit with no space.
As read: 140,psi
